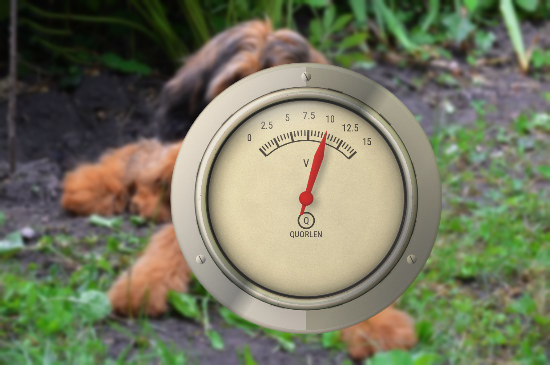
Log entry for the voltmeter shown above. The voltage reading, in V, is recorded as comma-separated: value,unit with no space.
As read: 10,V
